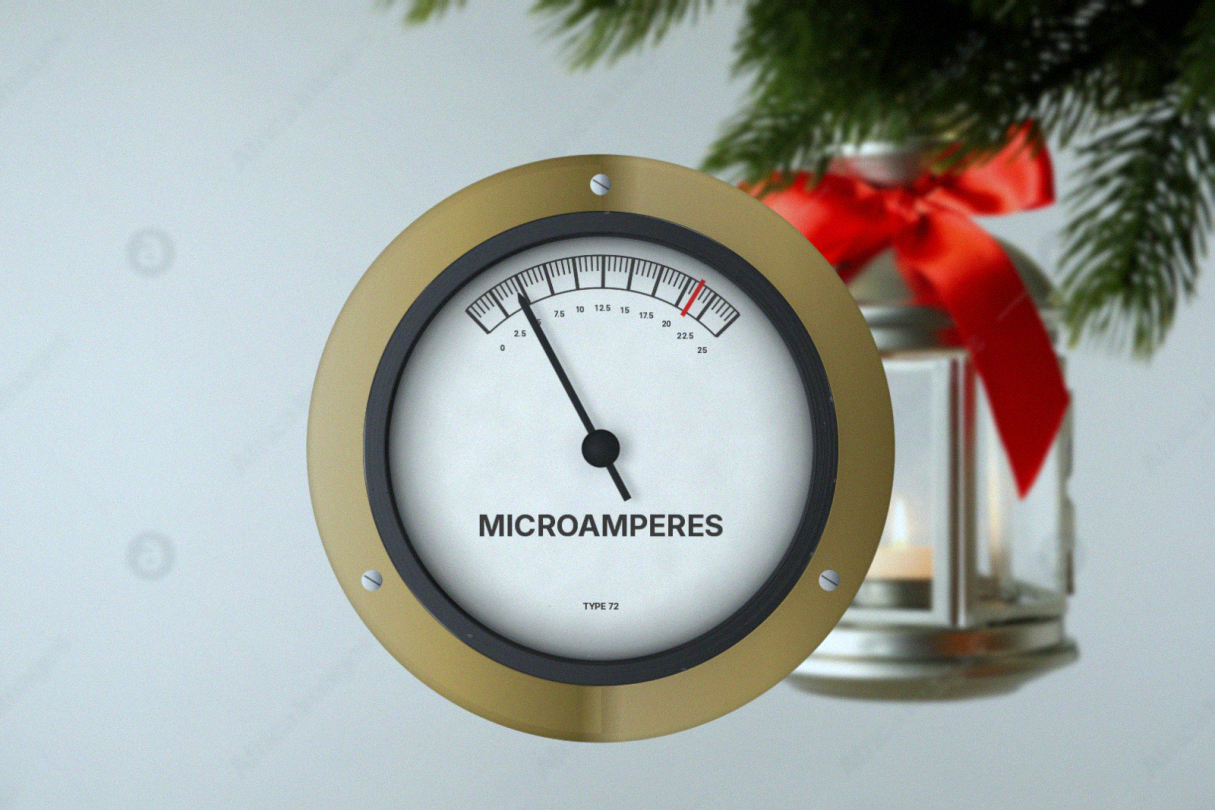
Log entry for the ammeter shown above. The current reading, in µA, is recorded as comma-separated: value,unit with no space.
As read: 4.5,µA
